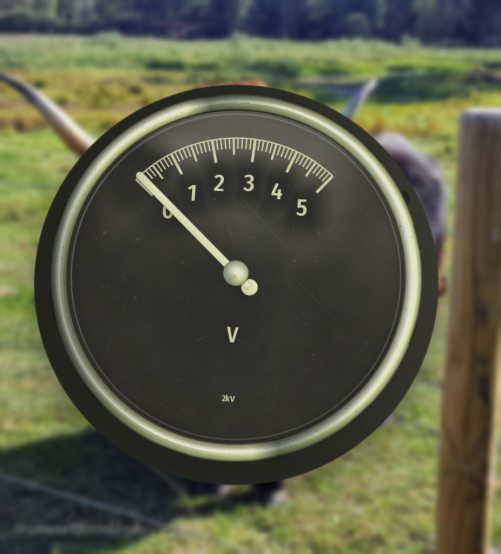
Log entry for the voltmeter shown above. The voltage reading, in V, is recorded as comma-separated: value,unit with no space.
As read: 0.1,V
